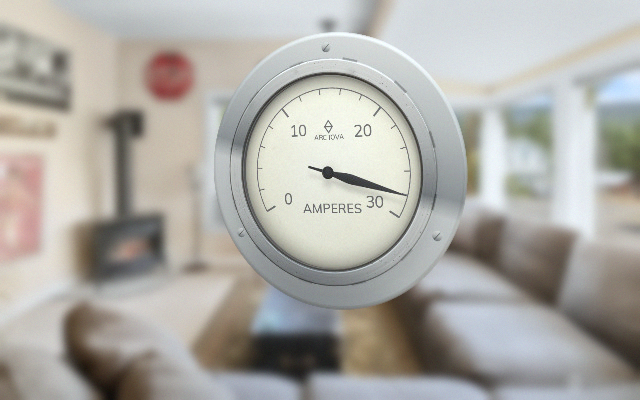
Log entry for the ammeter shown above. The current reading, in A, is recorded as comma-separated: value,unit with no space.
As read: 28,A
